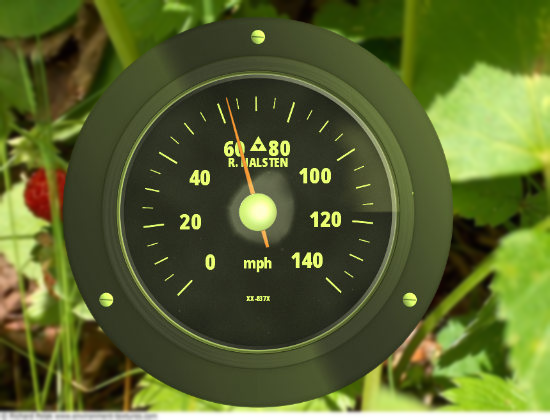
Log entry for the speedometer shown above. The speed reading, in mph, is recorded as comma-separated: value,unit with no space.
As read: 62.5,mph
